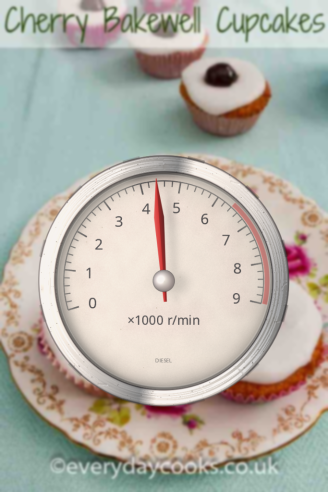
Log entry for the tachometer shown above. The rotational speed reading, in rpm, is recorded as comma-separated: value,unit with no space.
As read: 4400,rpm
